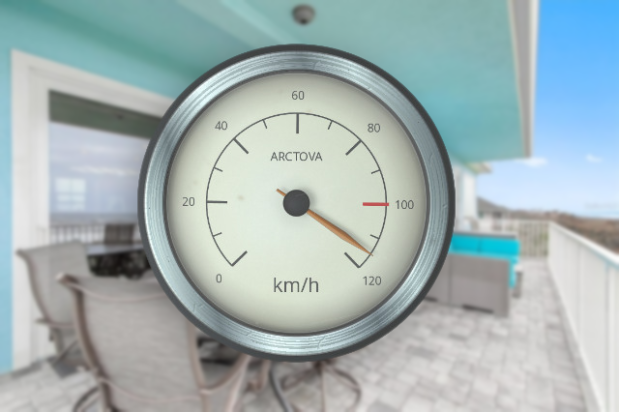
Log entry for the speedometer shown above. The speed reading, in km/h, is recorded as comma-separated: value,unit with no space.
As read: 115,km/h
